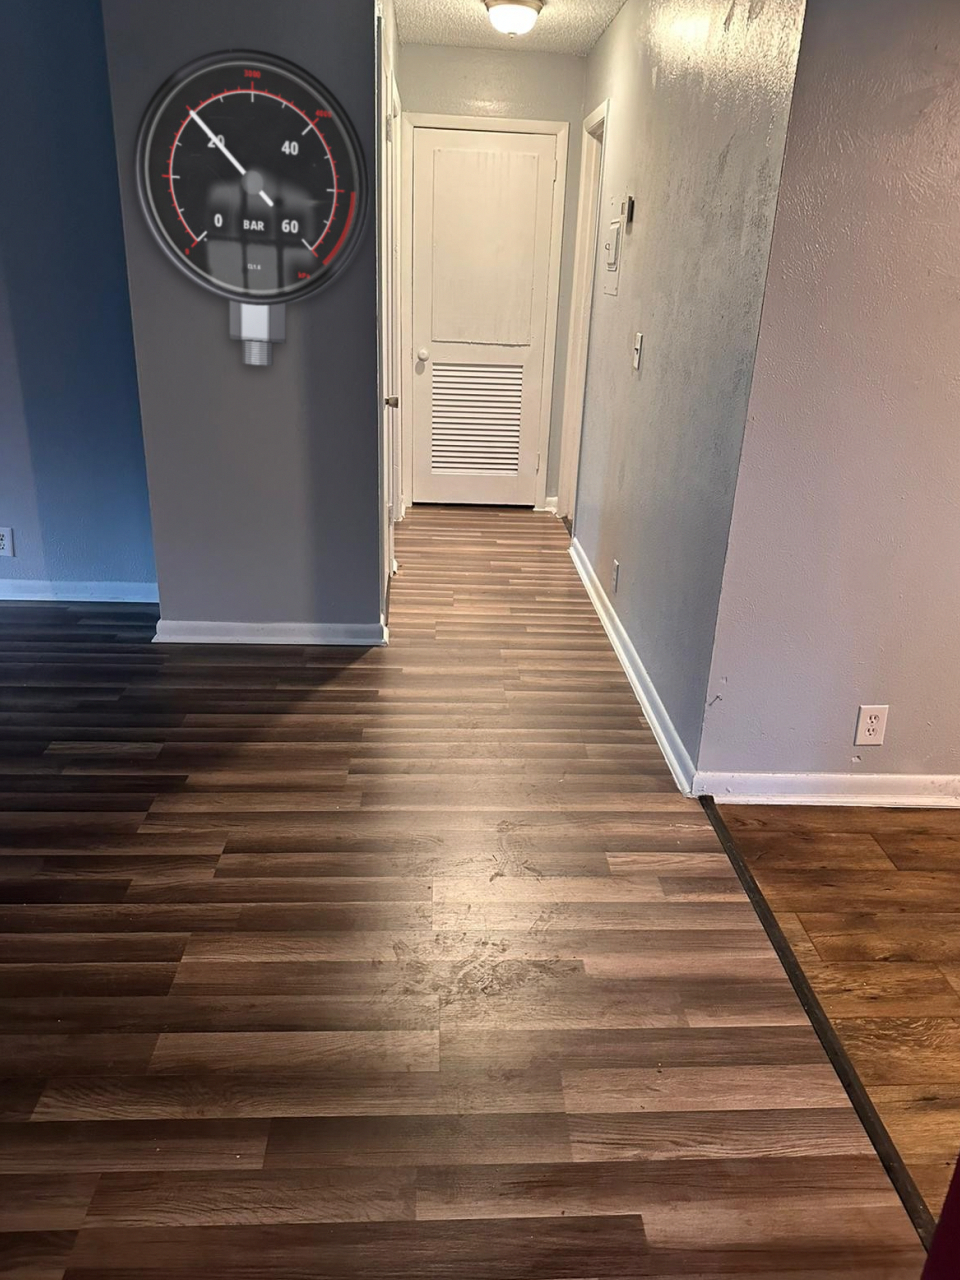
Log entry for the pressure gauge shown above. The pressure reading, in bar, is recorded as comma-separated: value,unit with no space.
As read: 20,bar
